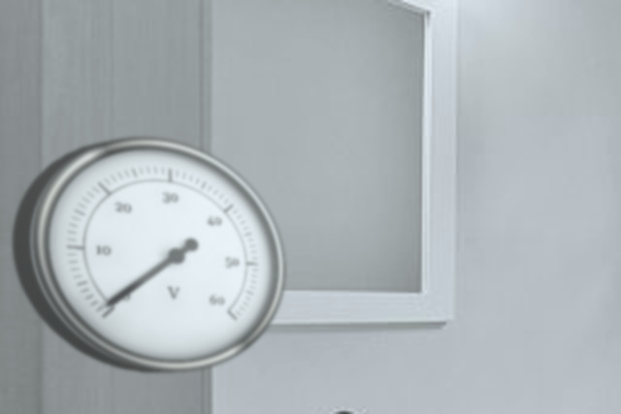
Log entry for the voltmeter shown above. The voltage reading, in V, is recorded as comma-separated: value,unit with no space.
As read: 1,V
